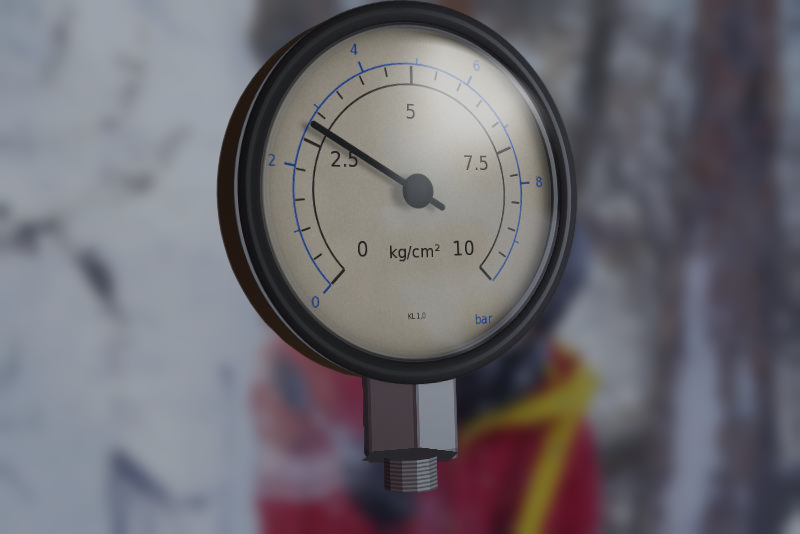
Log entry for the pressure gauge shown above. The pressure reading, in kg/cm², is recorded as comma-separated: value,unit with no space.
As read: 2.75,kg/cm²
